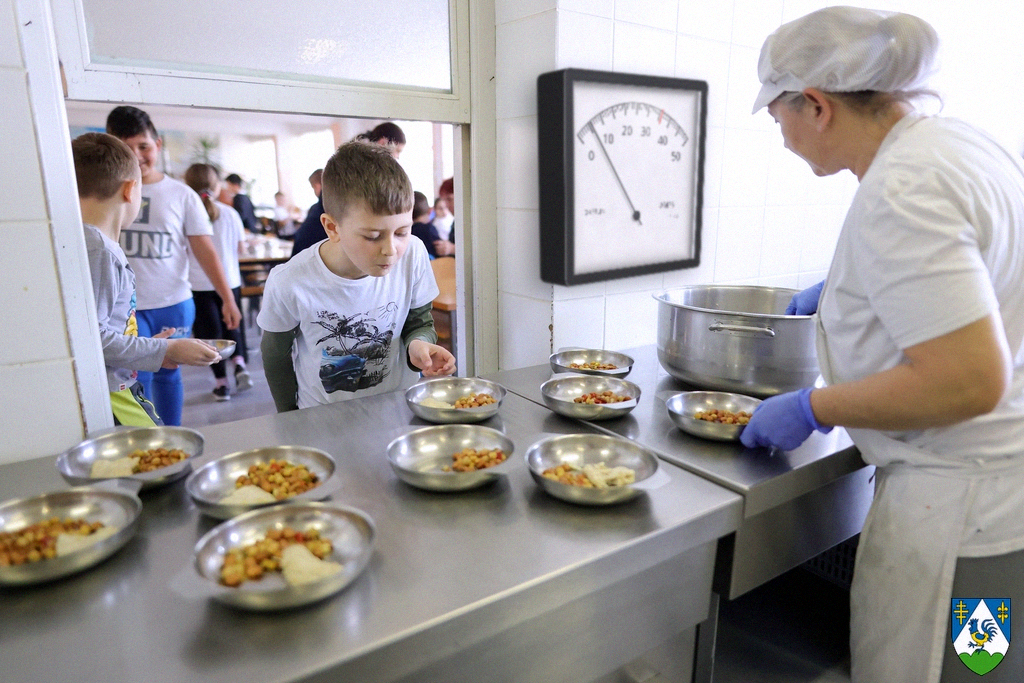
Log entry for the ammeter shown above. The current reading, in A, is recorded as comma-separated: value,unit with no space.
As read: 5,A
